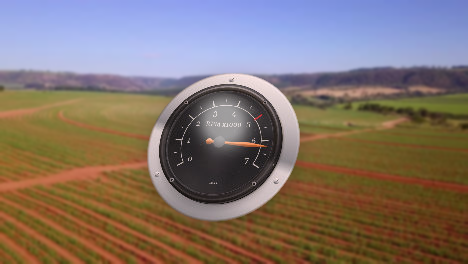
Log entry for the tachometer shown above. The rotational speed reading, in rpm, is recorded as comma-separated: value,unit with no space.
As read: 6250,rpm
